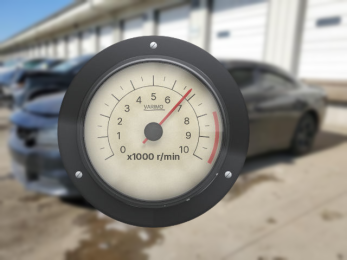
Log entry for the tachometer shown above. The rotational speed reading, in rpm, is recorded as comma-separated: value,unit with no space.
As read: 6750,rpm
